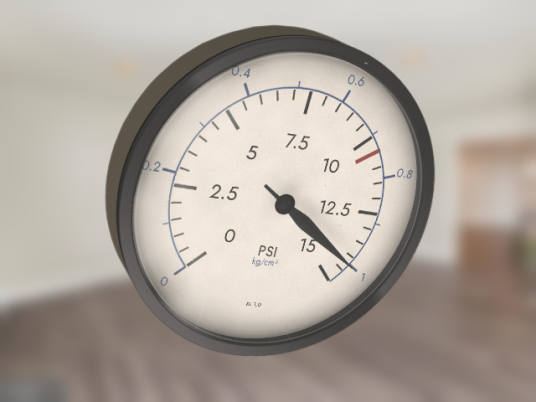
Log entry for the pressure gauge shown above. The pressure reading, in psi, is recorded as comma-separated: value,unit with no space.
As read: 14.25,psi
